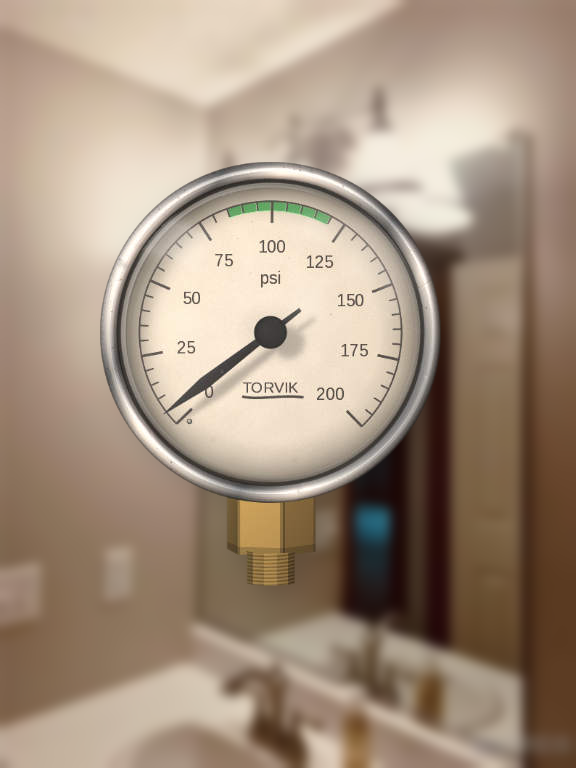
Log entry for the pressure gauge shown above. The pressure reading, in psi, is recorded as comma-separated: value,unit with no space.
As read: 5,psi
